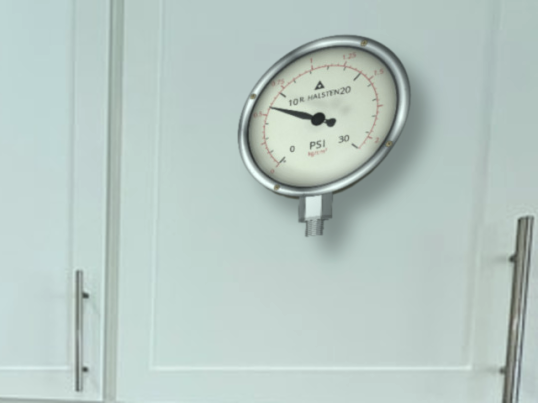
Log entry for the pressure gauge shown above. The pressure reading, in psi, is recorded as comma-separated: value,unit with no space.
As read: 8,psi
